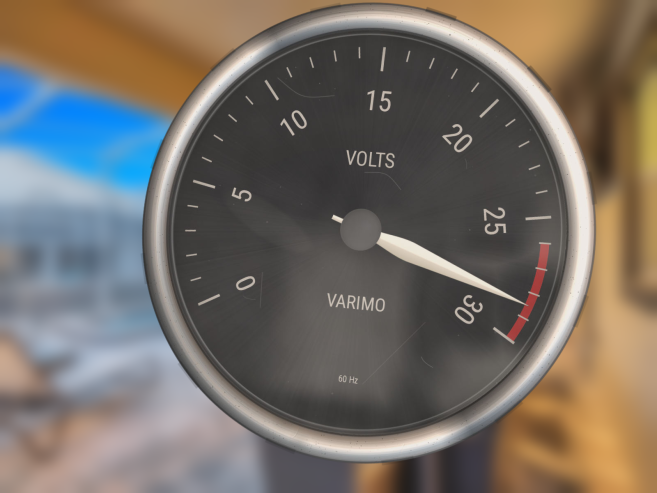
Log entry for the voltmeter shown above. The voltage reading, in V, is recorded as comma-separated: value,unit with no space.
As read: 28.5,V
